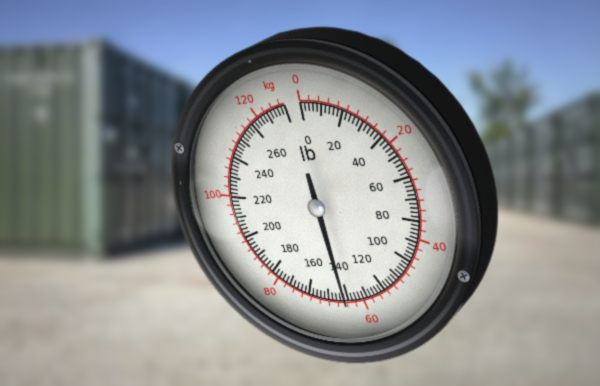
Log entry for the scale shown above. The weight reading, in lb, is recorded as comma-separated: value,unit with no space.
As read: 140,lb
